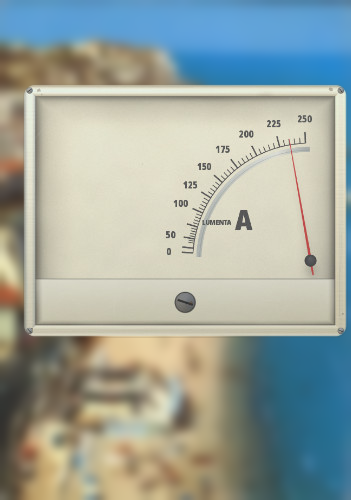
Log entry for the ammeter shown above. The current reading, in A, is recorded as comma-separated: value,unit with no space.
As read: 235,A
